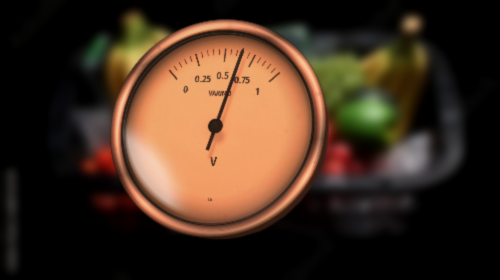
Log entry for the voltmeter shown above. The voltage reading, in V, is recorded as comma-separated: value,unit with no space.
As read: 0.65,V
